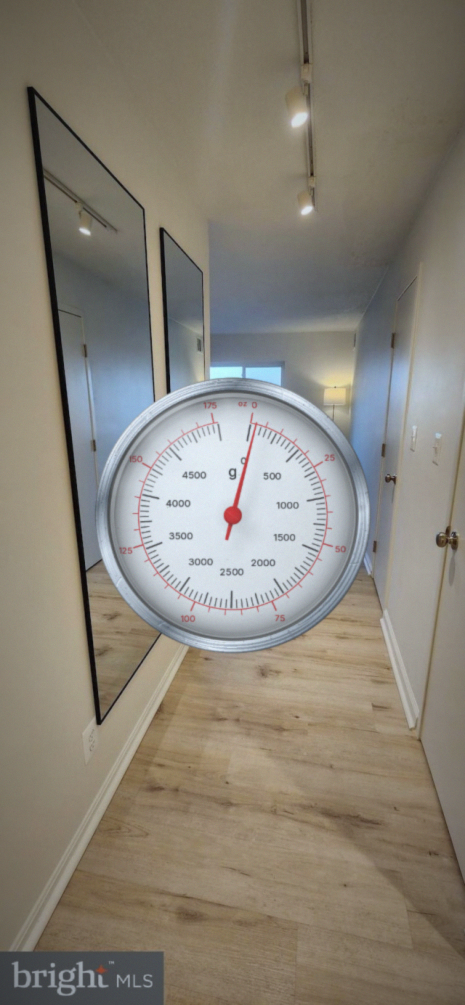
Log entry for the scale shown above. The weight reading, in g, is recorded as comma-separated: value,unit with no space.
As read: 50,g
